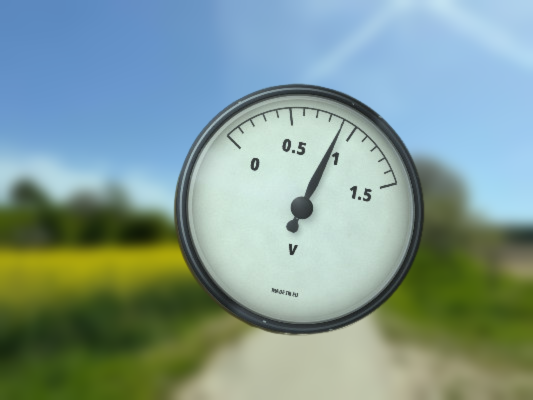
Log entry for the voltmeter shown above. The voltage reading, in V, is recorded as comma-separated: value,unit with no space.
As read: 0.9,V
